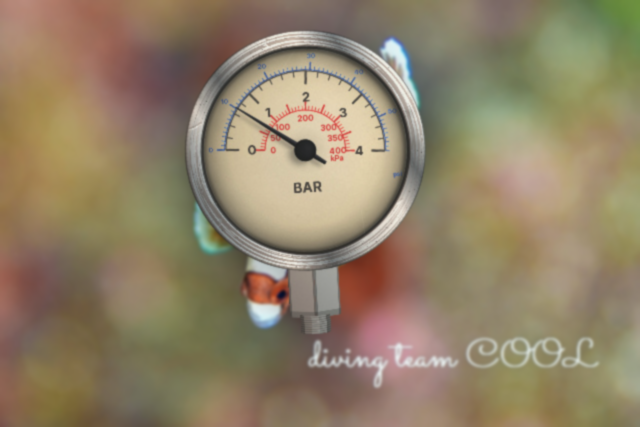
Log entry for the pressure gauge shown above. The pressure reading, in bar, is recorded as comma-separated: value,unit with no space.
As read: 0.7,bar
